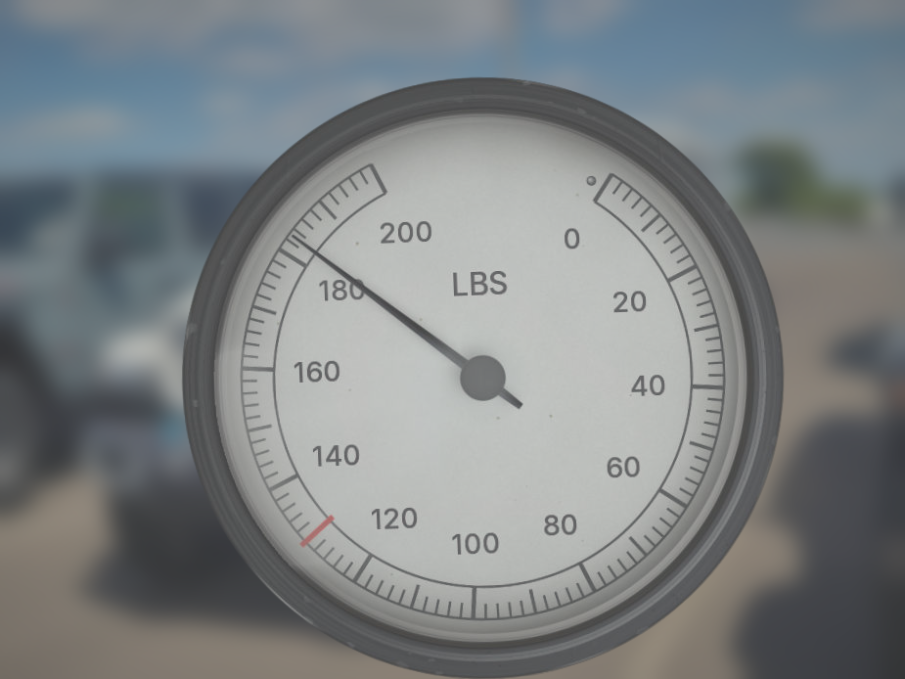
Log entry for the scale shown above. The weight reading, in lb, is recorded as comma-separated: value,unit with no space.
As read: 183,lb
